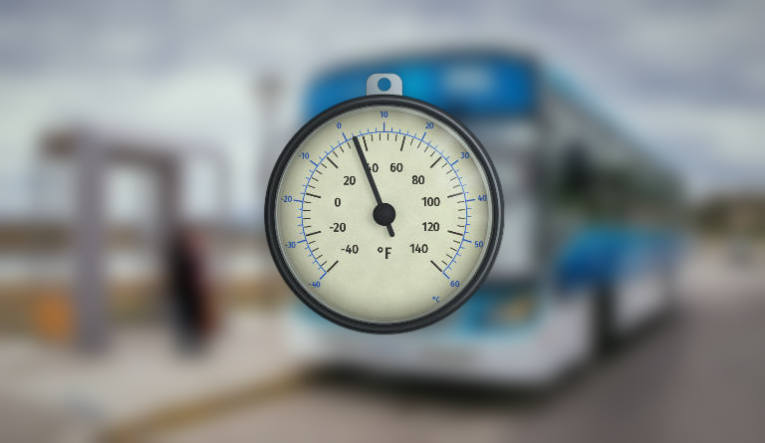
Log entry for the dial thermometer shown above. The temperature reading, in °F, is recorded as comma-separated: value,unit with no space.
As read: 36,°F
